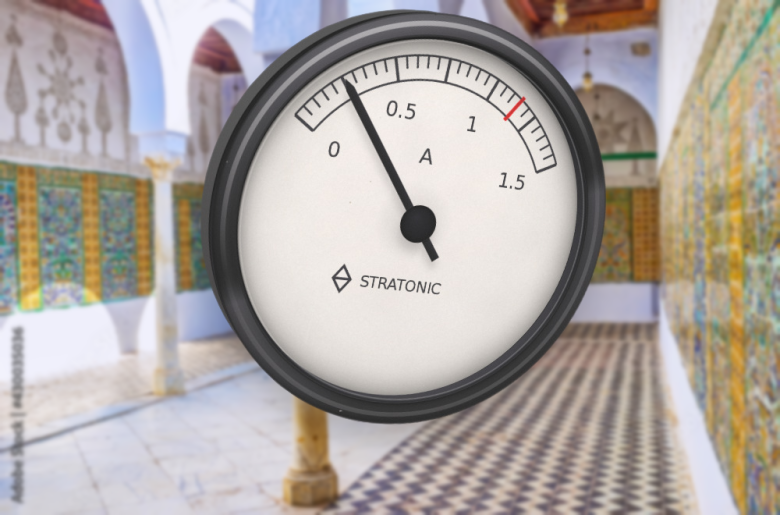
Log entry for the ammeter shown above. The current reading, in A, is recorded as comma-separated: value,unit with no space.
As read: 0.25,A
